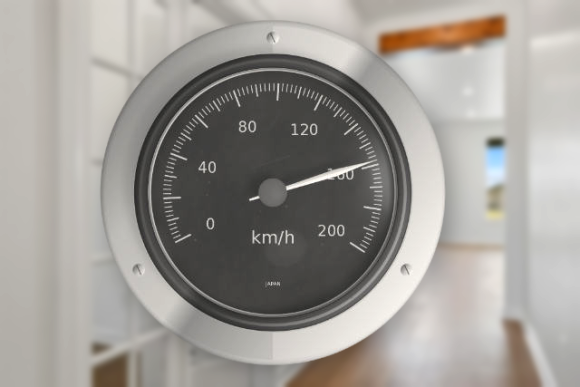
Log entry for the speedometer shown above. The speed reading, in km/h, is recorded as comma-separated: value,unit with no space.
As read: 158,km/h
